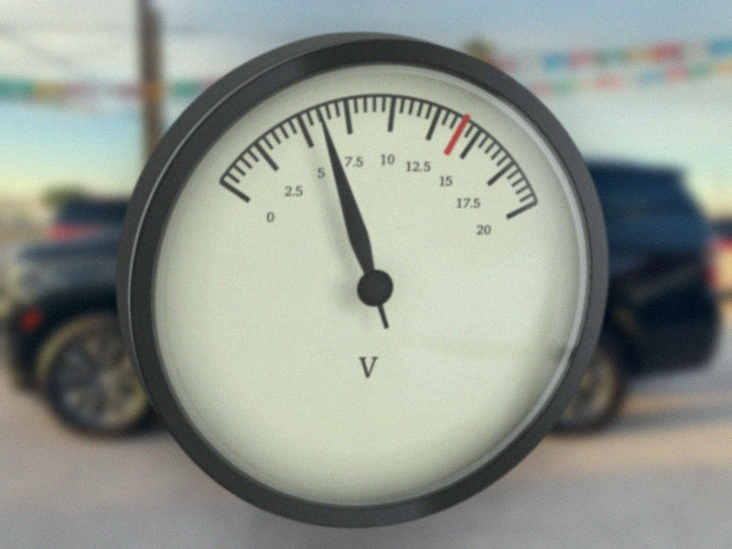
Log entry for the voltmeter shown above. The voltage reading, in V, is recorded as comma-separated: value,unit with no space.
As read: 6,V
